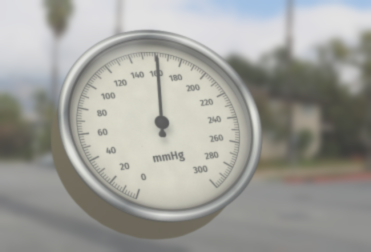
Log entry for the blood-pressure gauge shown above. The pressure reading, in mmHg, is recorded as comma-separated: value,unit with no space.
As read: 160,mmHg
